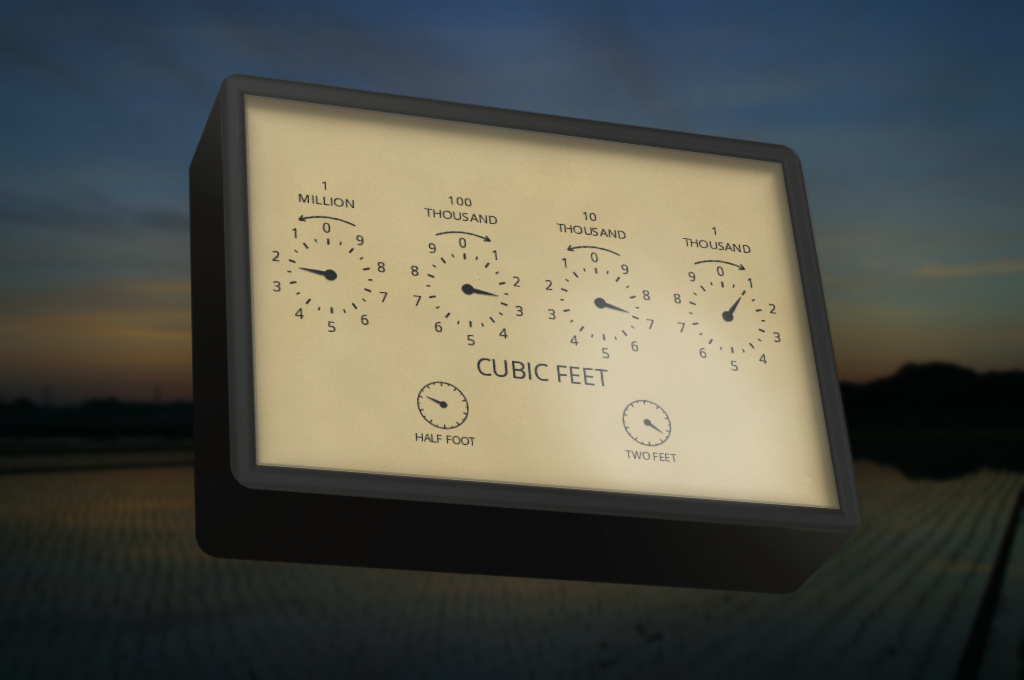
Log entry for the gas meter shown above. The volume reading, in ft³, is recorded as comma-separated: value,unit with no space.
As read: 227100,ft³
